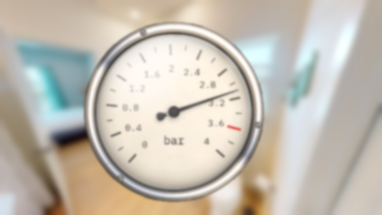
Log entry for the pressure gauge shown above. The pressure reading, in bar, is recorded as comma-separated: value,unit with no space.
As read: 3.1,bar
